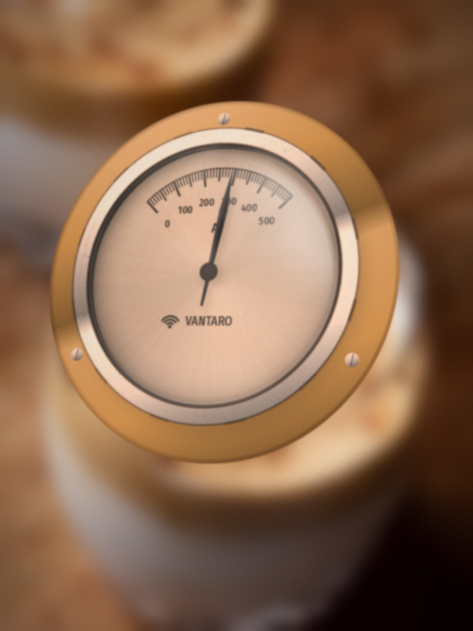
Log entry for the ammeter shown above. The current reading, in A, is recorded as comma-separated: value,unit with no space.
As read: 300,A
